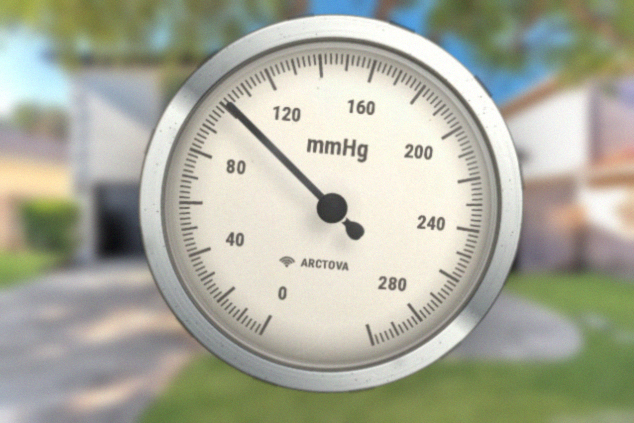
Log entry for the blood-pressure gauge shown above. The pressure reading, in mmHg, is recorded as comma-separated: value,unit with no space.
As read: 102,mmHg
